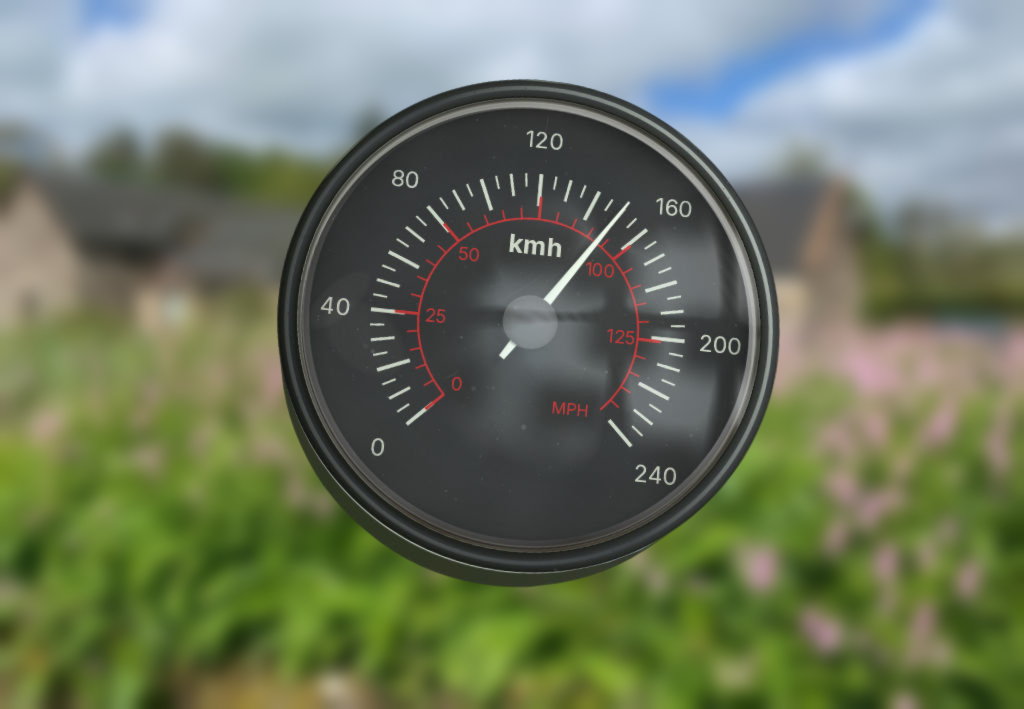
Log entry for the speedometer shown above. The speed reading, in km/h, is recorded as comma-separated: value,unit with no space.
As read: 150,km/h
